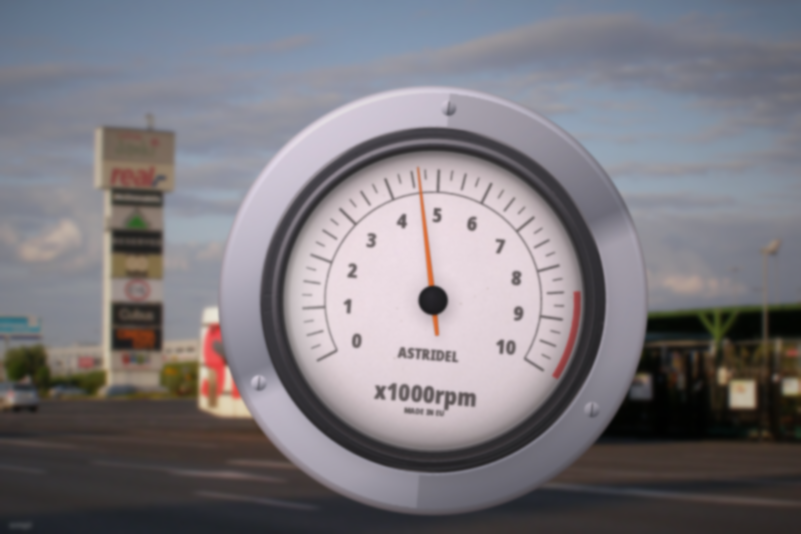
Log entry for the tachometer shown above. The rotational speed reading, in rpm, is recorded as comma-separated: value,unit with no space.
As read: 4625,rpm
